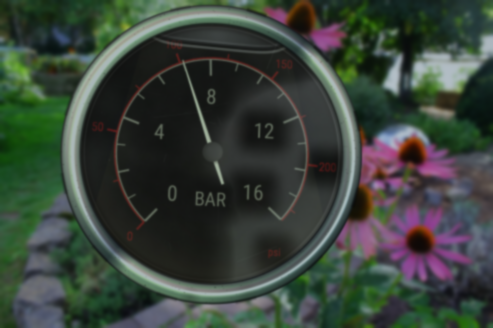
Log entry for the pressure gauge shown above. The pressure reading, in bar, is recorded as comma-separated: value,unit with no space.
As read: 7,bar
